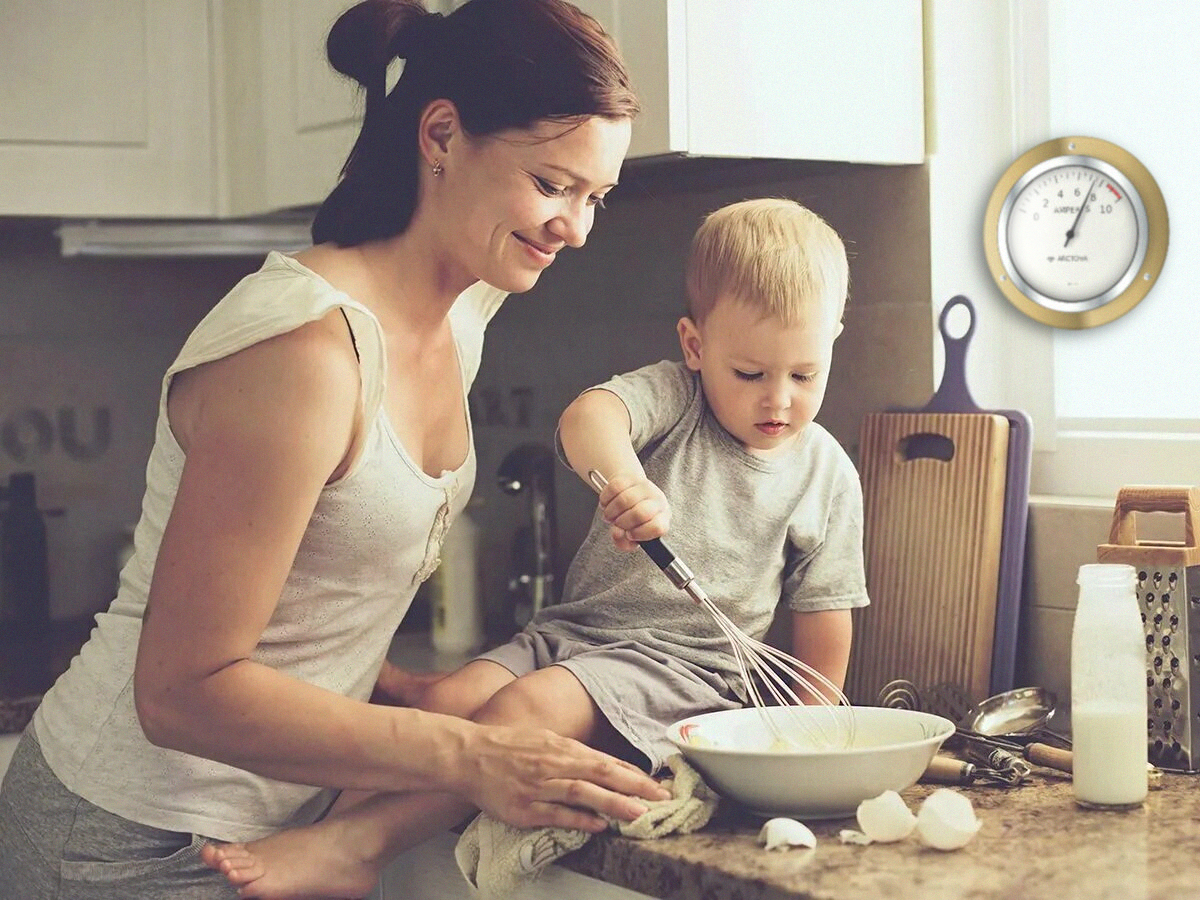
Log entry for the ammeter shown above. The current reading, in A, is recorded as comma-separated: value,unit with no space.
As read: 7.5,A
